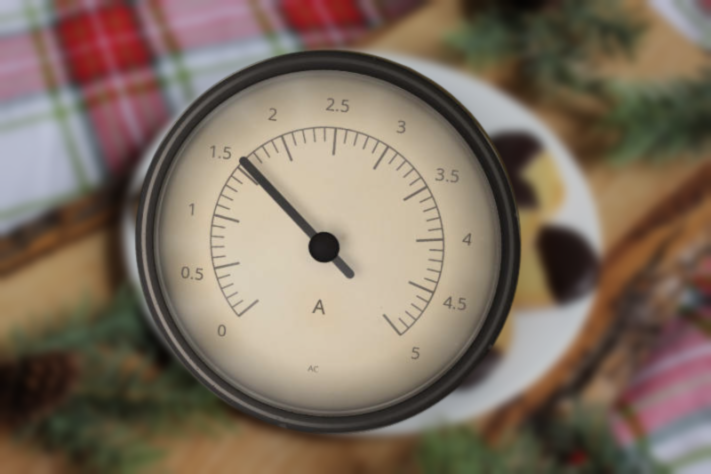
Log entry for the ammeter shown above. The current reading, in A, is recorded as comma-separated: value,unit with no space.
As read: 1.6,A
